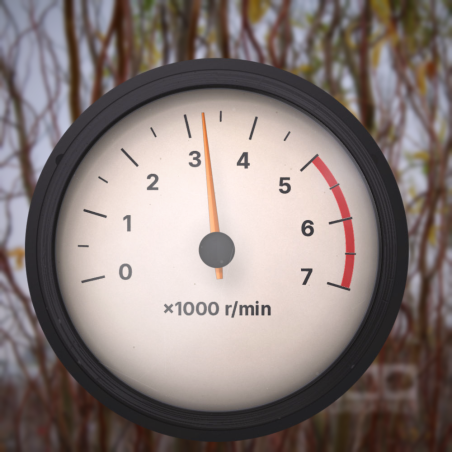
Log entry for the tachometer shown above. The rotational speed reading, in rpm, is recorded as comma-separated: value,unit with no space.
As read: 3250,rpm
